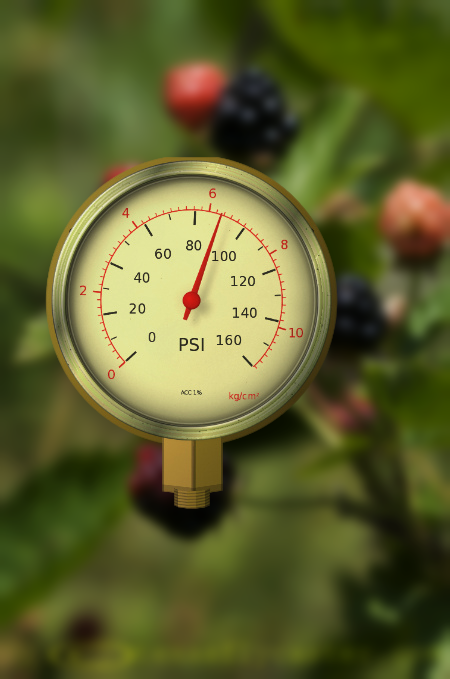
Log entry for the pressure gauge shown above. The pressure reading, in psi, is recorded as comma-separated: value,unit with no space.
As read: 90,psi
